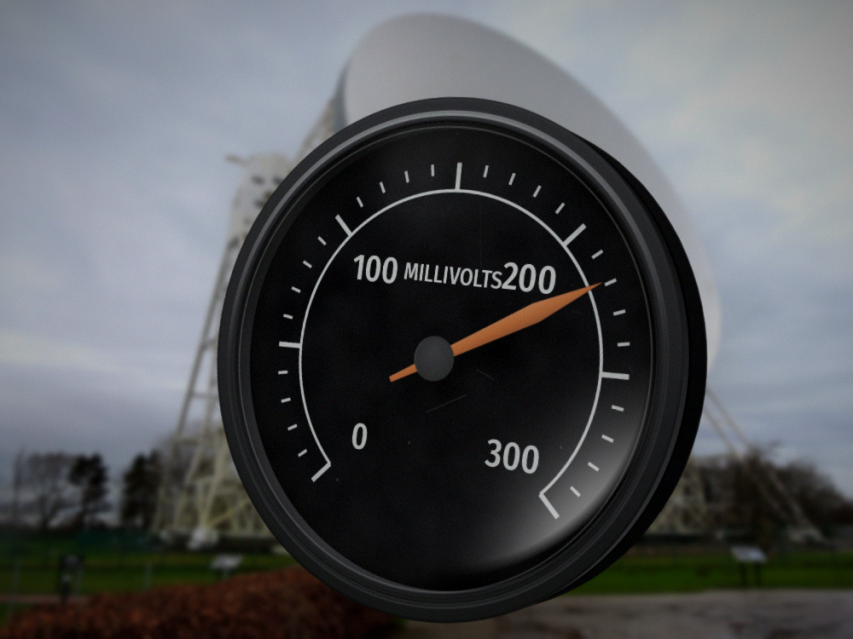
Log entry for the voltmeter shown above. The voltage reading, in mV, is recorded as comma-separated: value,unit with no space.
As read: 220,mV
